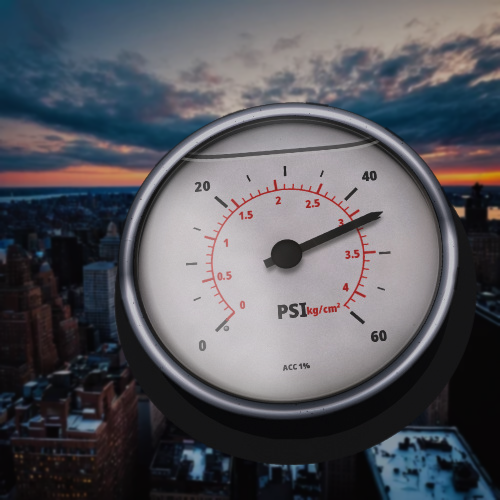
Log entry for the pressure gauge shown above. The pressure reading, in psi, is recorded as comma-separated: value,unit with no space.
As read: 45,psi
